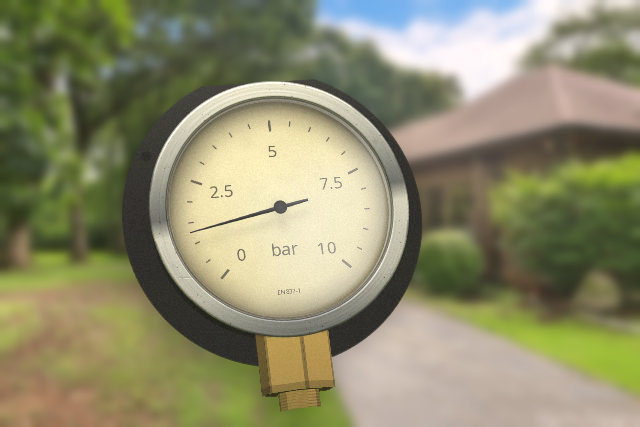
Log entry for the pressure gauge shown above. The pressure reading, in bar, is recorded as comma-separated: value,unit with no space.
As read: 1.25,bar
